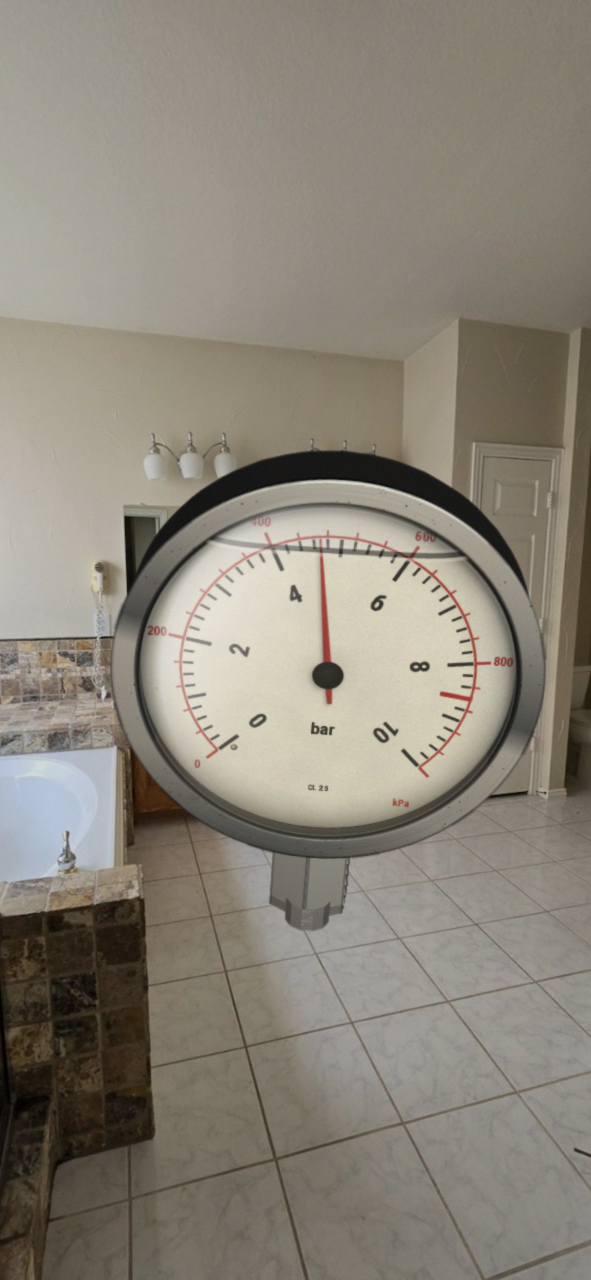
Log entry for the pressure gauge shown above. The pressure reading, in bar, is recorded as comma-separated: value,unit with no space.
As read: 4.7,bar
